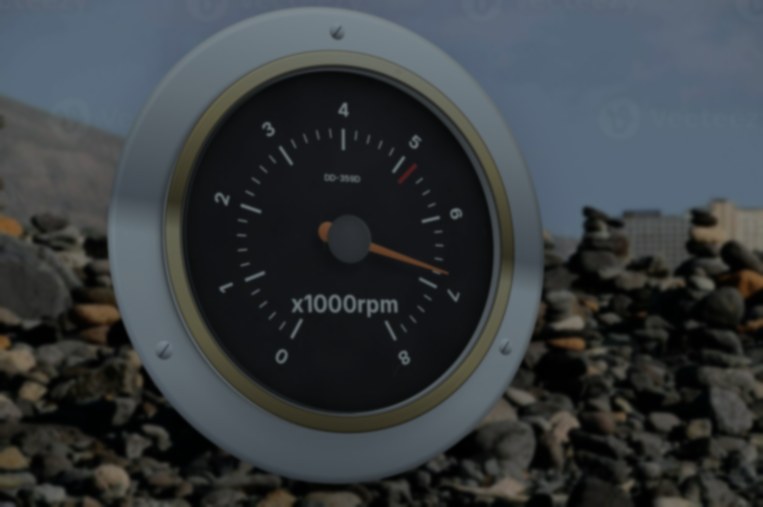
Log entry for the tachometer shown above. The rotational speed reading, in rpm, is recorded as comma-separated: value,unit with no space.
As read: 6800,rpm
